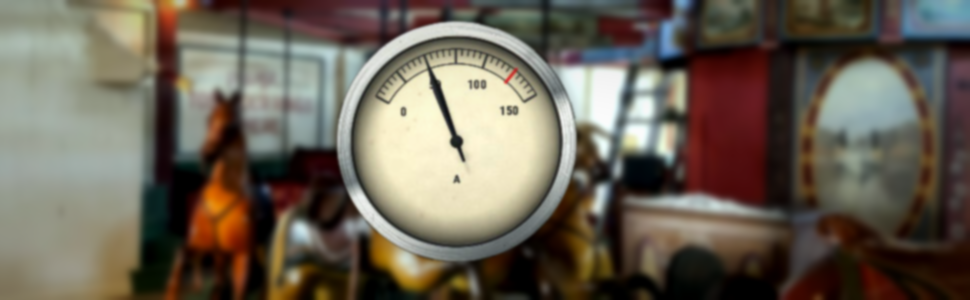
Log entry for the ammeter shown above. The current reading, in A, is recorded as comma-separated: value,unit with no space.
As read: 50,A
